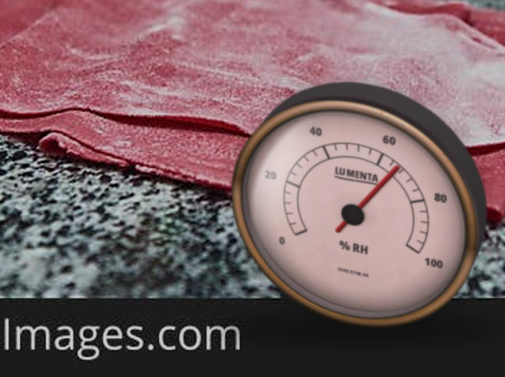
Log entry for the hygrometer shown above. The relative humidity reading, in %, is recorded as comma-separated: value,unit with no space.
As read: 66,%
